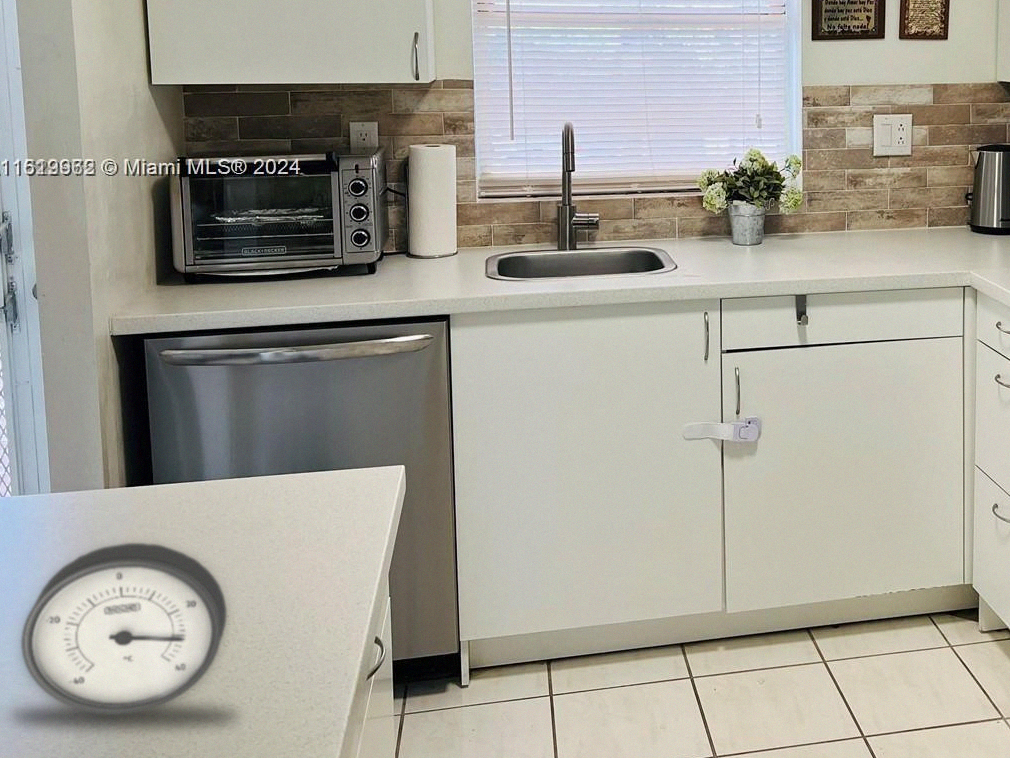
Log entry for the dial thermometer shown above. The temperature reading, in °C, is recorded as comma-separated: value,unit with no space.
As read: 30,°C
